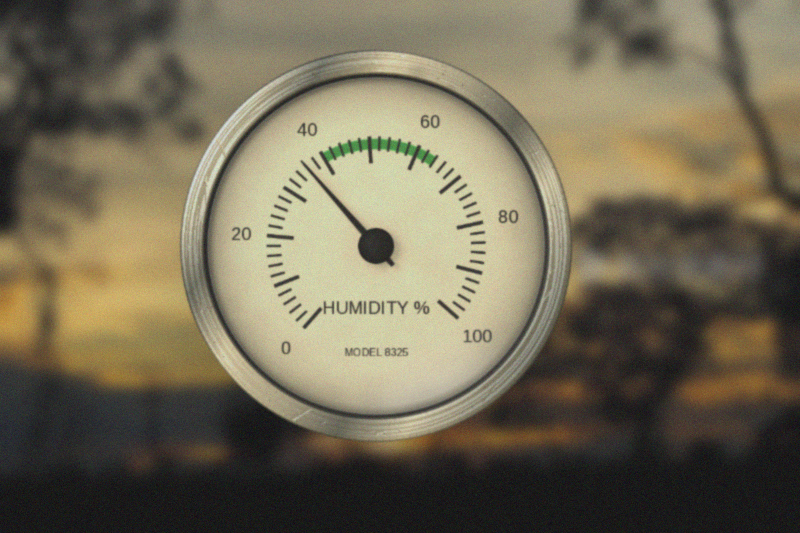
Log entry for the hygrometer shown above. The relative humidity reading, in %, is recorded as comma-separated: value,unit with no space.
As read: 36,%
